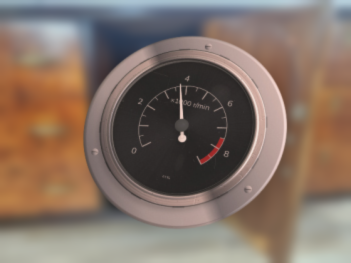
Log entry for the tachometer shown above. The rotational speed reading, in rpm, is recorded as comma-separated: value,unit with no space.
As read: 3750,rpm
